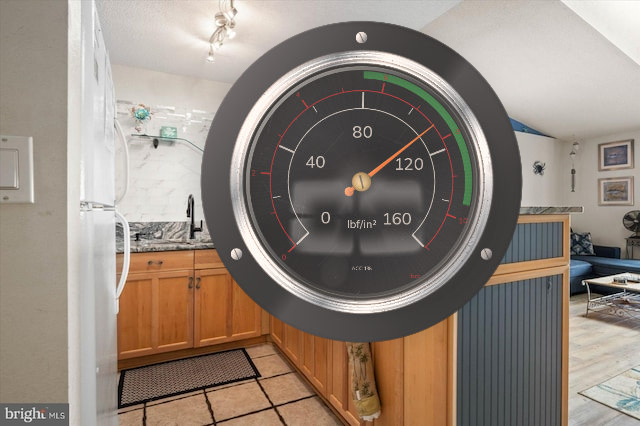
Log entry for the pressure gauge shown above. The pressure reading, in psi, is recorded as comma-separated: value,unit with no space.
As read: 110,psi
